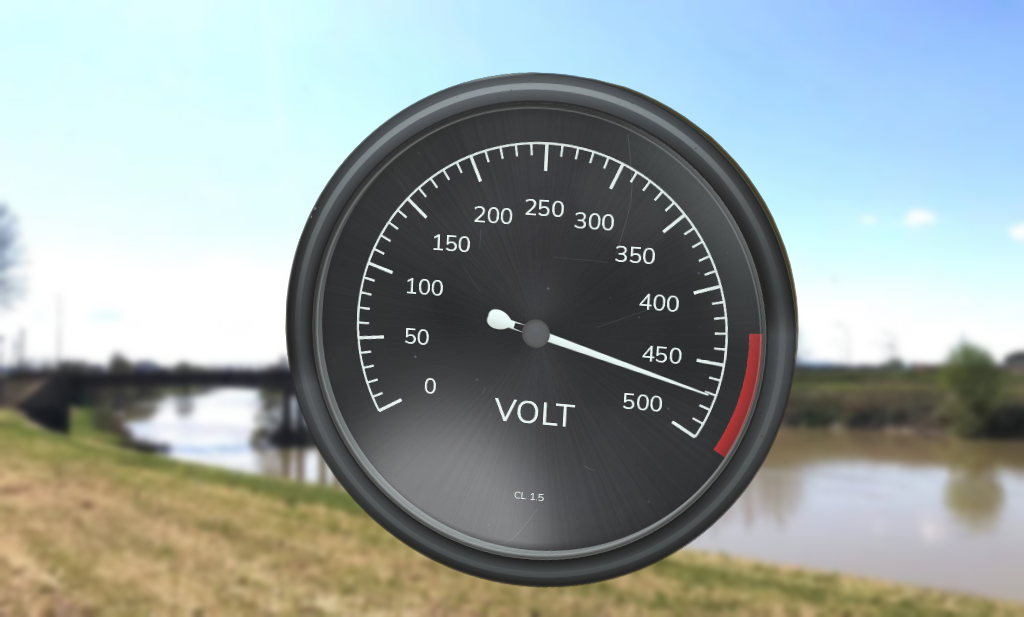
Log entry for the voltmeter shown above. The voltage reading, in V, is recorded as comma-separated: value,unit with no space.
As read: 470,V
